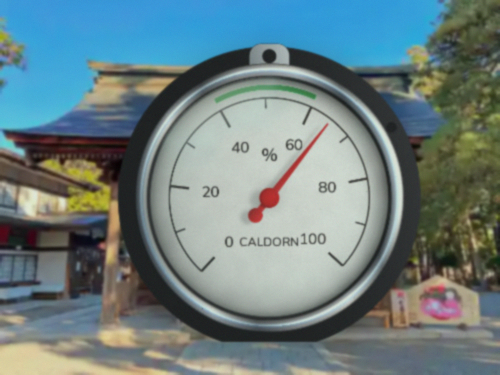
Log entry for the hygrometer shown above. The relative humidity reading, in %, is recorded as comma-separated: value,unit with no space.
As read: 65,%
